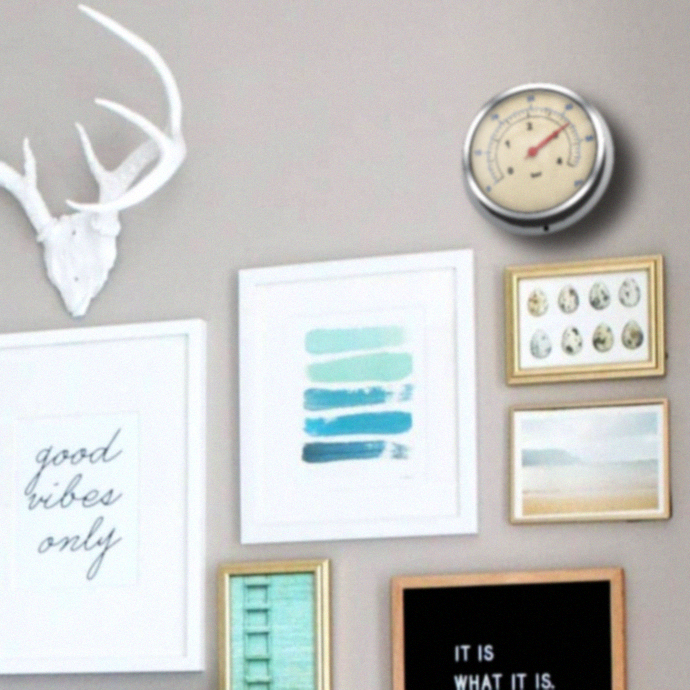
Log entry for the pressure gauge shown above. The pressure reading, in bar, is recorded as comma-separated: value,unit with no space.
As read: 3,bar
